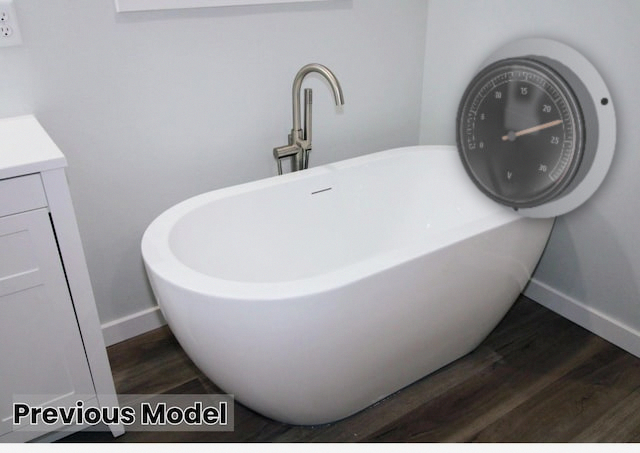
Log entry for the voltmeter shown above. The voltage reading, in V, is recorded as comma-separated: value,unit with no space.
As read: 22.5,V
